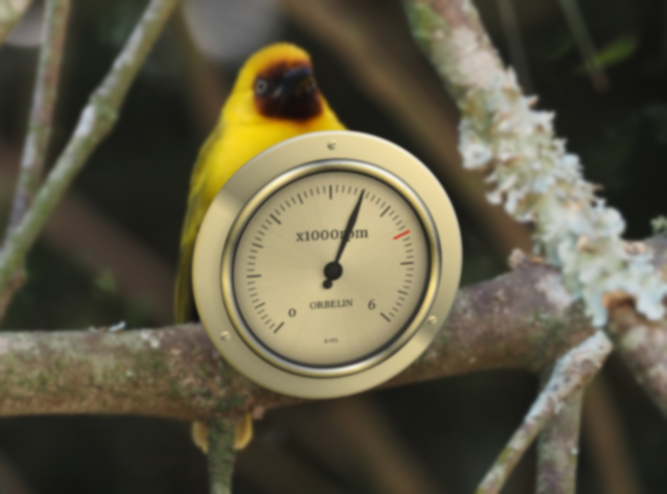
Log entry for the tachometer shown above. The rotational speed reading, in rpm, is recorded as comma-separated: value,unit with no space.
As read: 3500,rpm
